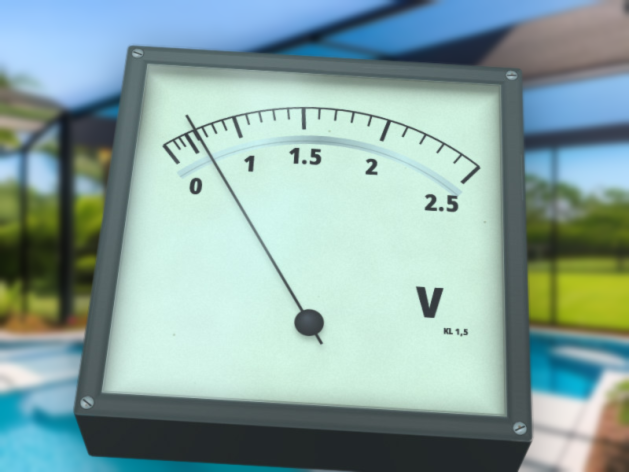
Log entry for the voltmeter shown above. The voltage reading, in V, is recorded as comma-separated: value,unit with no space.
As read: 0.6,V
